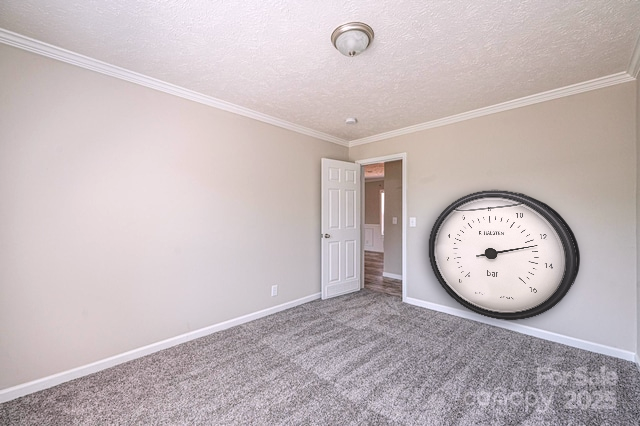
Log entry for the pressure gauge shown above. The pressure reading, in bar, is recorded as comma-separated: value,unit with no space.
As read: 12.5,bar
